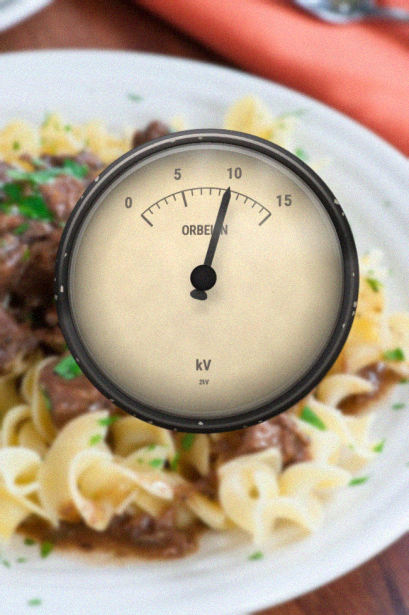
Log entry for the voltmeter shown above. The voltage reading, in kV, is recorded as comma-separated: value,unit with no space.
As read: 10,kV
